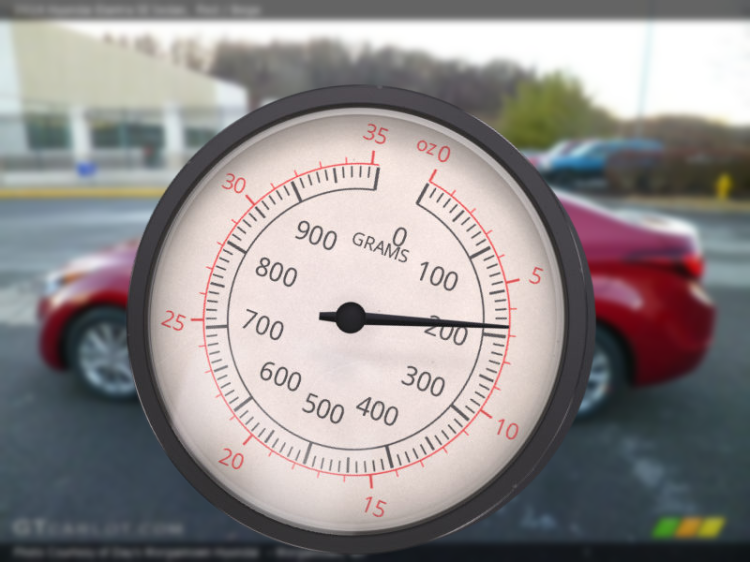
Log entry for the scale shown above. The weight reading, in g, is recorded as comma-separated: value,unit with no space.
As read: 190,g
